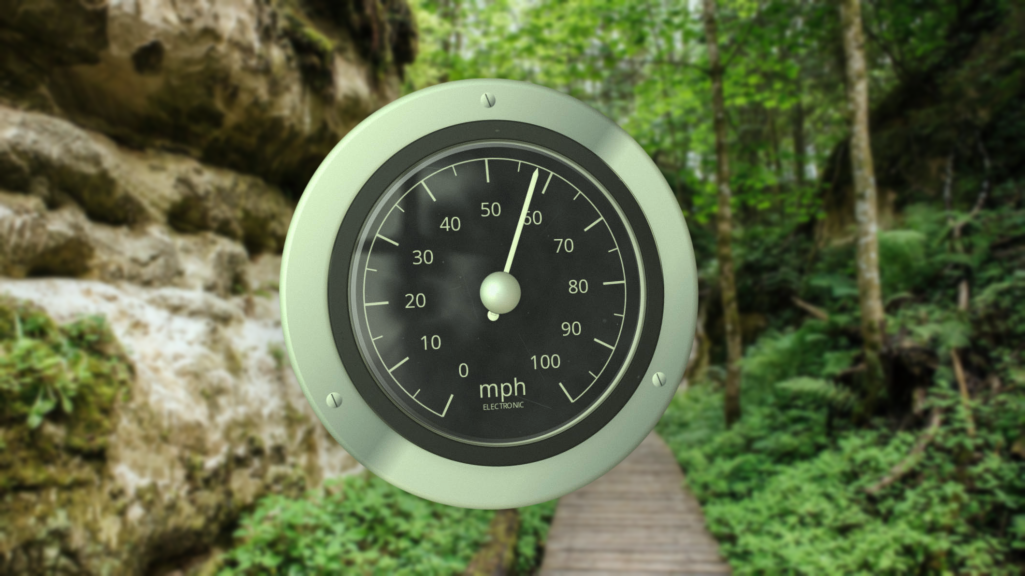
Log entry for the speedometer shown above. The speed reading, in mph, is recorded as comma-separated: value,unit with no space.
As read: 57.5,mph
